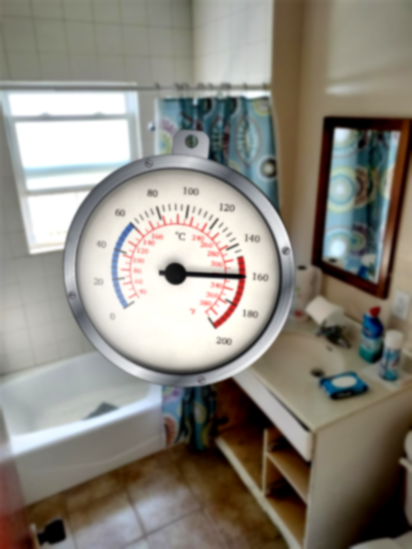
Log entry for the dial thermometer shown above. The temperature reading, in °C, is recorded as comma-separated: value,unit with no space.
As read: 160,°C
